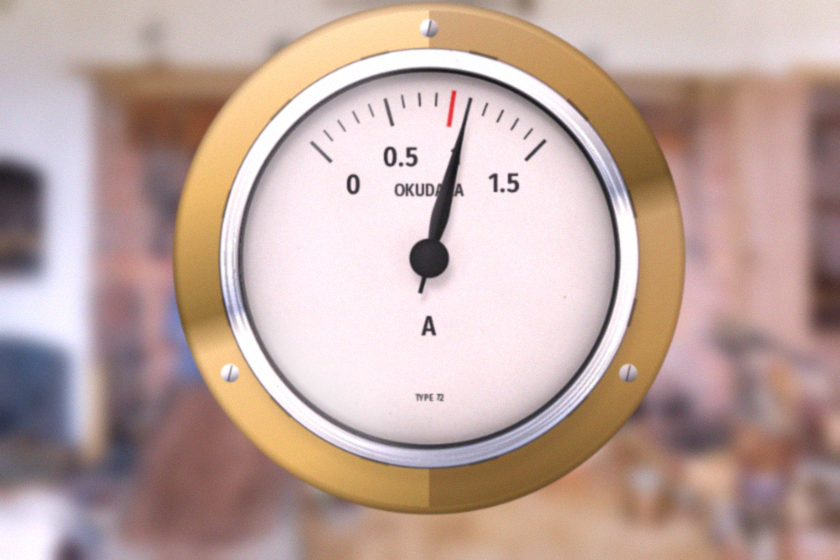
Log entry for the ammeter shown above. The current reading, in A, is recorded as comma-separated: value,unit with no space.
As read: 1,A
